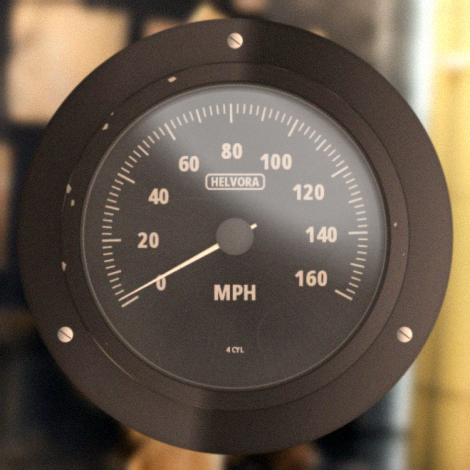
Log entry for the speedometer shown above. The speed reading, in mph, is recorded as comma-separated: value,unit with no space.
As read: 2,mph
